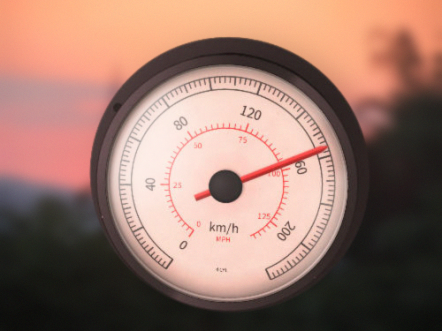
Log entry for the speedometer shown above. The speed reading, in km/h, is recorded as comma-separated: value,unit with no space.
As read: 156,km/h
